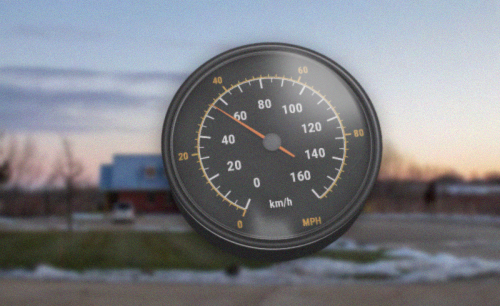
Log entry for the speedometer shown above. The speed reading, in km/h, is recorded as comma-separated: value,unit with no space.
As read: 55,km/h
